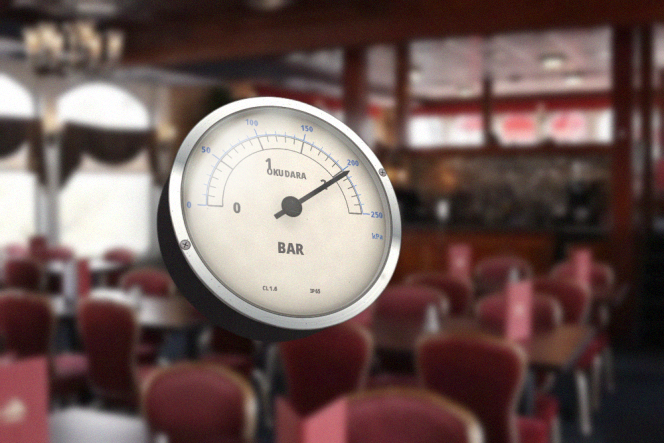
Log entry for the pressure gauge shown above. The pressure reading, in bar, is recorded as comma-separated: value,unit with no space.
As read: 2.05,bar
